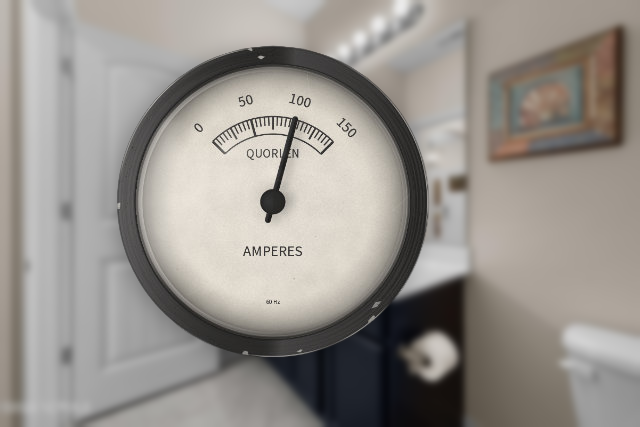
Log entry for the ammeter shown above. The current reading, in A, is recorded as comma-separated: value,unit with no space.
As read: 100,A
